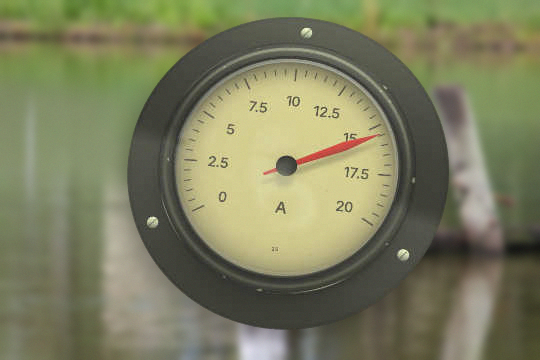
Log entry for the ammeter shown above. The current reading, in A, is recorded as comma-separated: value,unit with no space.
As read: 15.5,A
